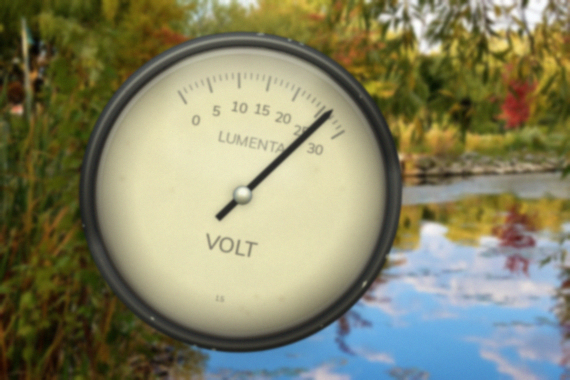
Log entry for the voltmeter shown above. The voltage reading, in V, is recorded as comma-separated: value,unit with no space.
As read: 26,V
